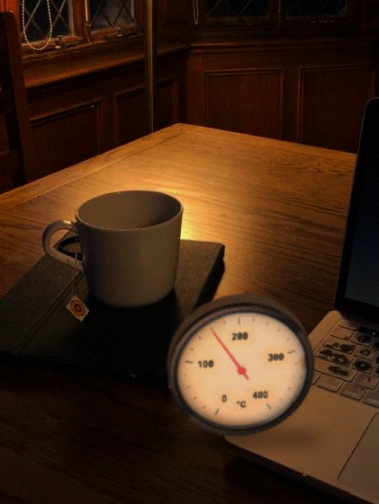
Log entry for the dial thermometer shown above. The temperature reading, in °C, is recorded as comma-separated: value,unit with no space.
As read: 160,°C
